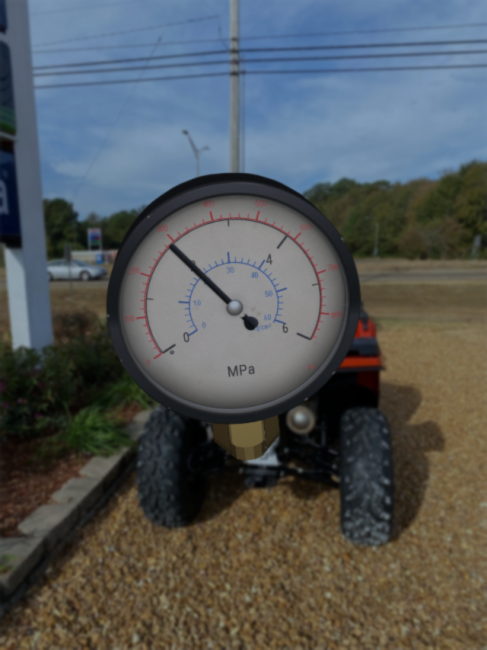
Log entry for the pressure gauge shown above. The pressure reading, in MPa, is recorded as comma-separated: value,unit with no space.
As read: 2,MPa
